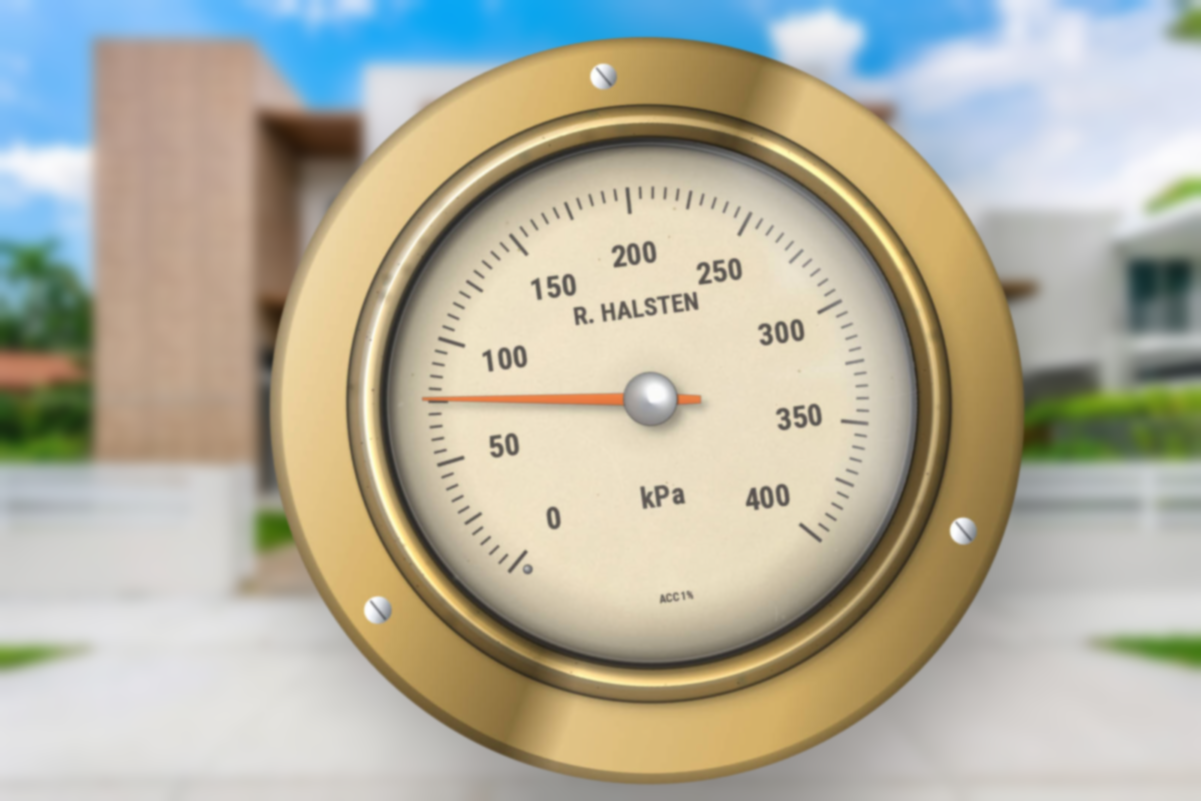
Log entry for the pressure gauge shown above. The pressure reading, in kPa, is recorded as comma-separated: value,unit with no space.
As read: 75,kPa
